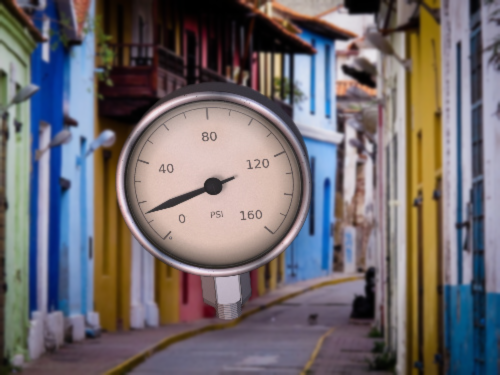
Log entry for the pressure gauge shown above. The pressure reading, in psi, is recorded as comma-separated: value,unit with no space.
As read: 15,psi
